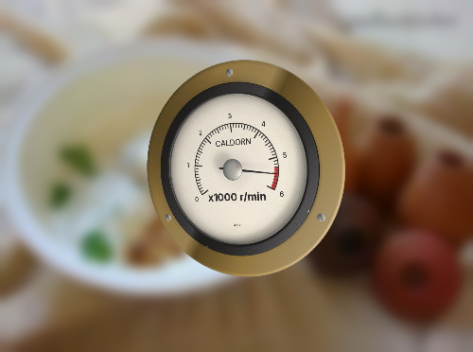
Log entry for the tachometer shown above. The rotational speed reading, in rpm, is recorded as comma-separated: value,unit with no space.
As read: 5500,rpm
